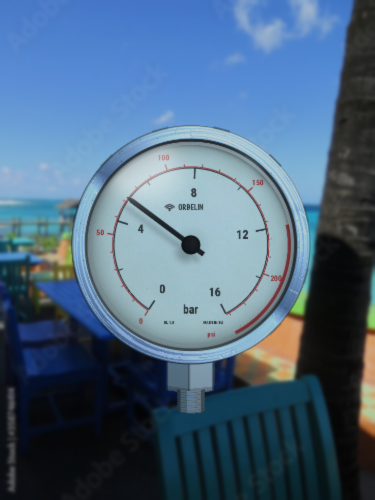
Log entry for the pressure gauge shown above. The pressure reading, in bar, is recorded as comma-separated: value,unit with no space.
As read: 5,bar
